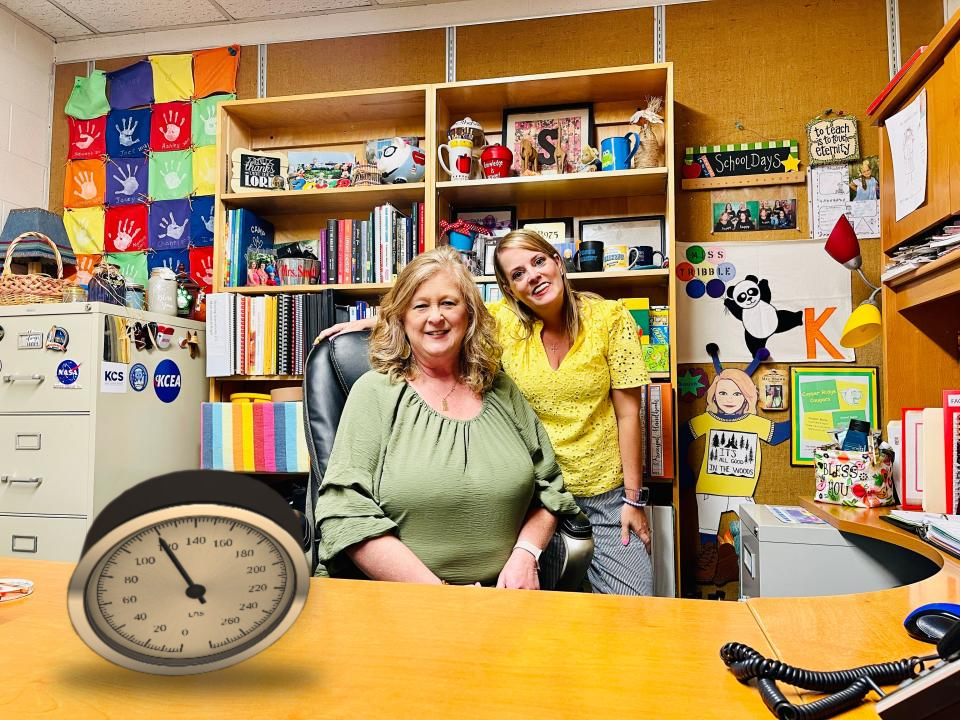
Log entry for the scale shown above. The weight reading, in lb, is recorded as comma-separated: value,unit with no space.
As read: 120,lb
